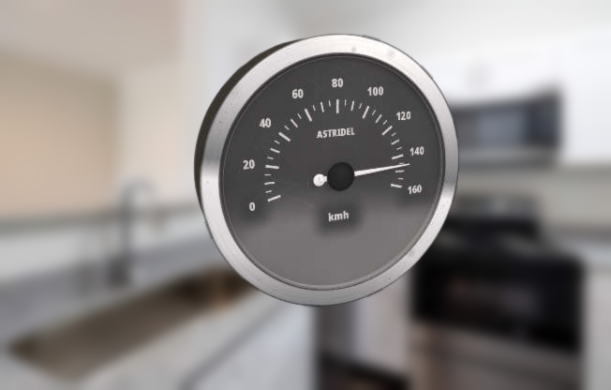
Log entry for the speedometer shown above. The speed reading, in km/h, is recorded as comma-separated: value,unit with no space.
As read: 145,km/h
